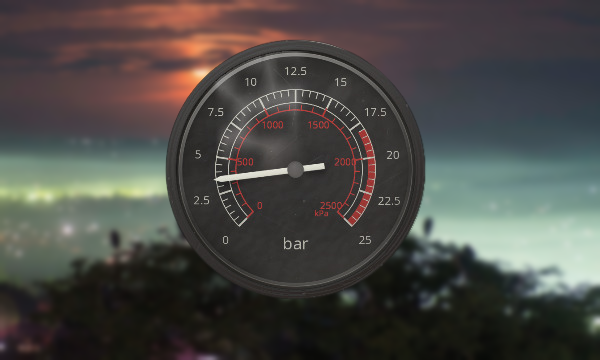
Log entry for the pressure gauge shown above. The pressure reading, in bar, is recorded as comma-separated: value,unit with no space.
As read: 3.5,bar
